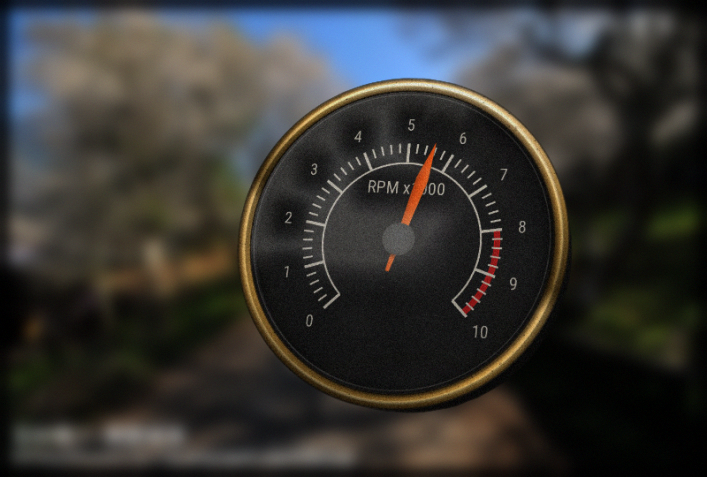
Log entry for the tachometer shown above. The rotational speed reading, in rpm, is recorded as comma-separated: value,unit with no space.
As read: 5600,rpm
